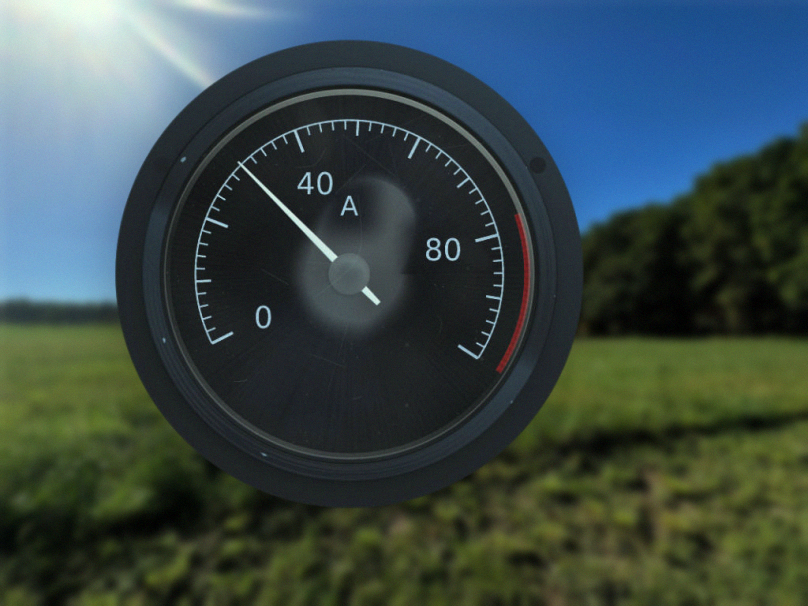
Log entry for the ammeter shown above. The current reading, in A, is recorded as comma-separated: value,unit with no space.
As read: 30,A
